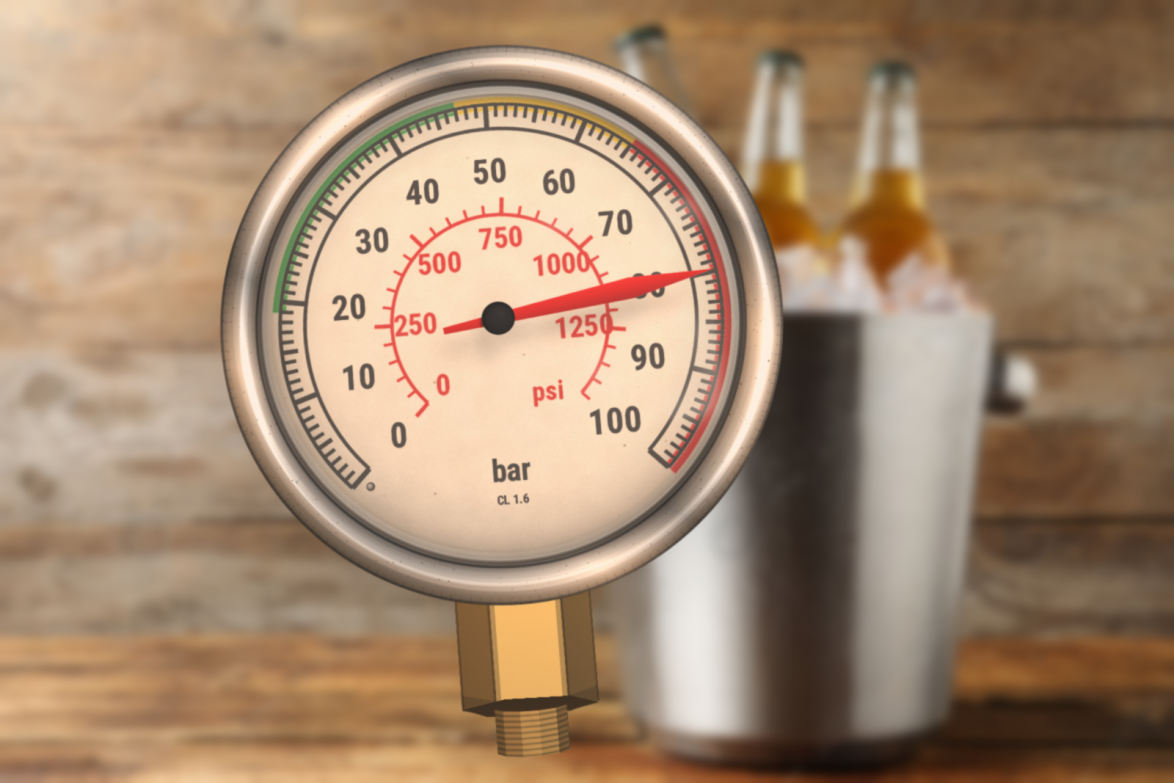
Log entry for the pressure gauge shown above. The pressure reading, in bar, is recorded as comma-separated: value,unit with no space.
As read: 80,bar
